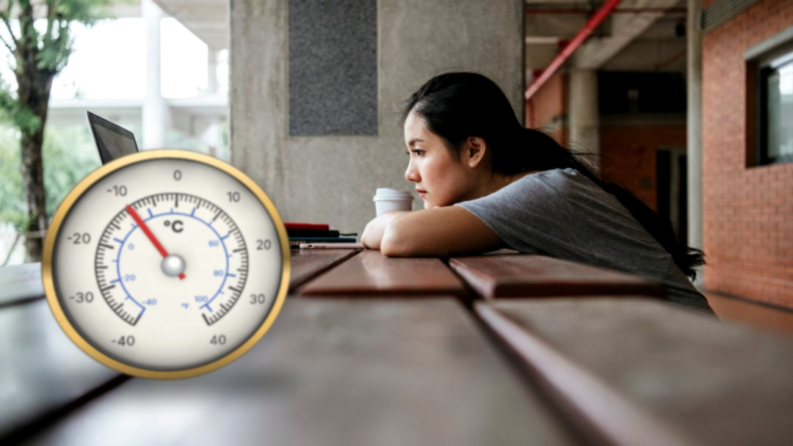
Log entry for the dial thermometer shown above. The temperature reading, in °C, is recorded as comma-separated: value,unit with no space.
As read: -10,°C
